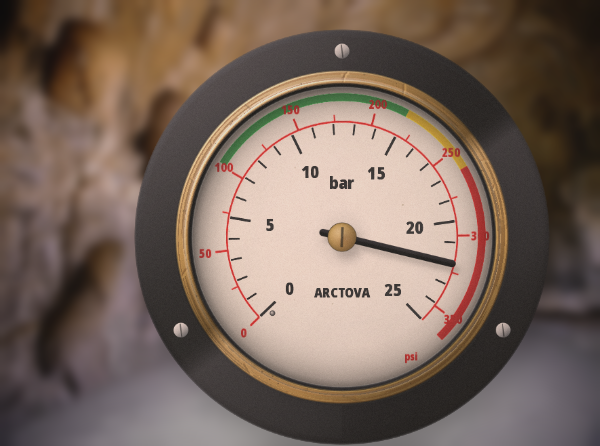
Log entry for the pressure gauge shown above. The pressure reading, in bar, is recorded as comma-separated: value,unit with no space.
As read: 22,bar
